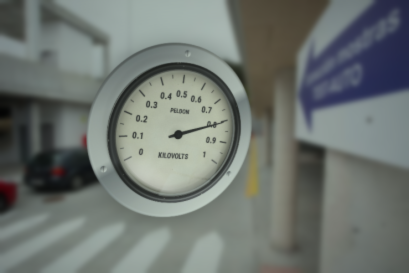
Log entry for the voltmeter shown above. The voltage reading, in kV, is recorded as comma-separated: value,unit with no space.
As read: 0.8,kV
